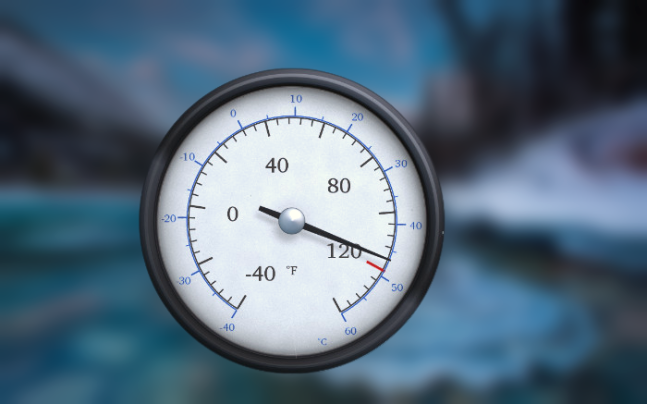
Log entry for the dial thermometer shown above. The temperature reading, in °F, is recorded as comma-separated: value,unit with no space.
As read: 116,°F
